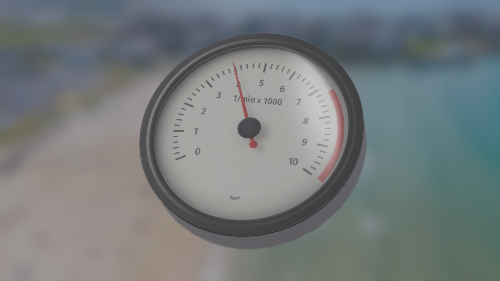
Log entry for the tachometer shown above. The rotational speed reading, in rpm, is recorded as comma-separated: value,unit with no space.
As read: 4000,rpm
